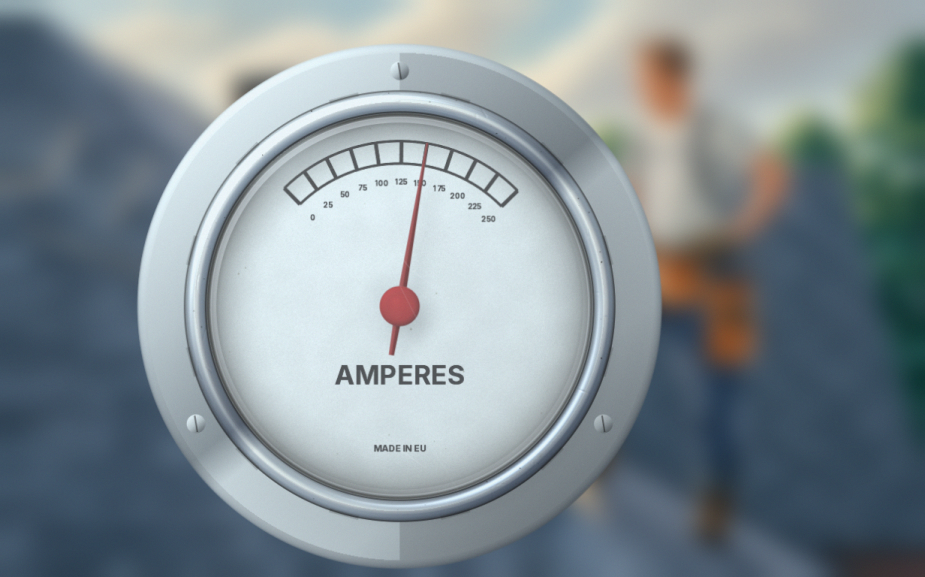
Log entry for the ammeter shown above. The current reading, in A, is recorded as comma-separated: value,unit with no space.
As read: 150,A
